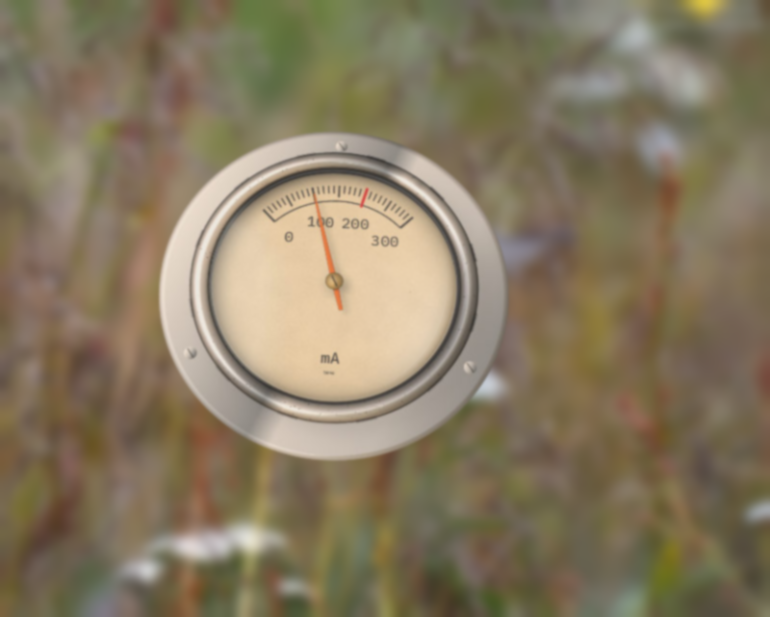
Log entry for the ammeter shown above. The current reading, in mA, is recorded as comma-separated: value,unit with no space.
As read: 100,mA
